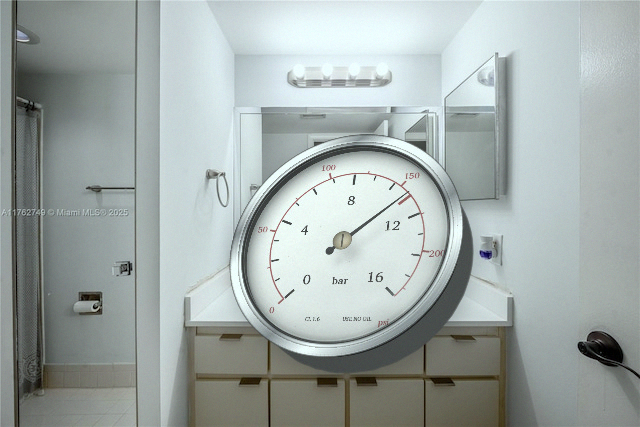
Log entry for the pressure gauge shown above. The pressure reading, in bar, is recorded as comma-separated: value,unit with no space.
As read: 11,bar
